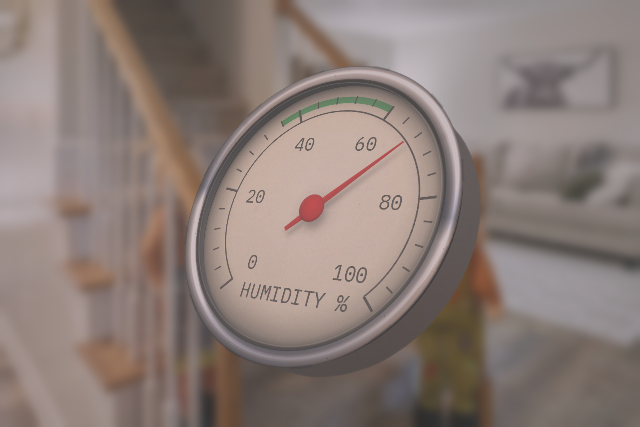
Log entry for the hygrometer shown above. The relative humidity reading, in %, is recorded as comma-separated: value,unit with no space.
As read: 68,%
